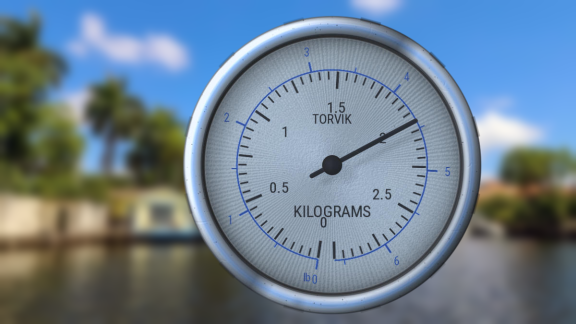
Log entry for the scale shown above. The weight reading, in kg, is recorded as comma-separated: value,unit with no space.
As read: 2,kg
